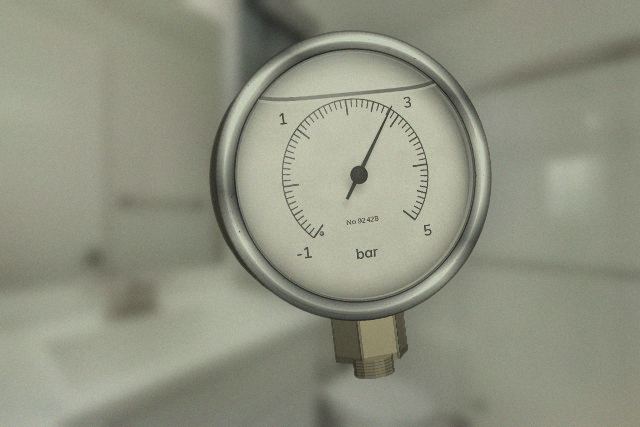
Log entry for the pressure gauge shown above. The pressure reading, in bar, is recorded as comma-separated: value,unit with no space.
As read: 2.8,bar
